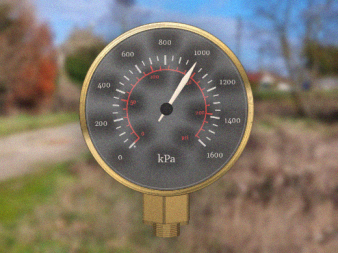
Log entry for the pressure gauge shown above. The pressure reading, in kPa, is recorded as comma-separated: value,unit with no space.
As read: 1000,kPa
